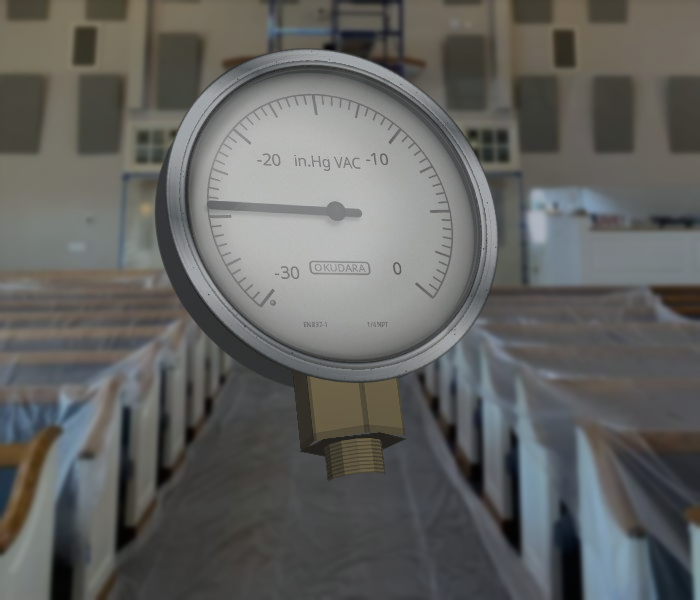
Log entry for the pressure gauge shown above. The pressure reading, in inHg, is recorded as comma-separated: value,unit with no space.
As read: -24.5,inHg
